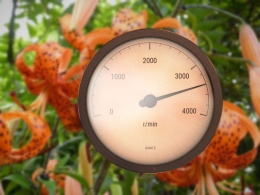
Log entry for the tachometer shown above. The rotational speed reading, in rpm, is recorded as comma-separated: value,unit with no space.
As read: 3400,rpm
